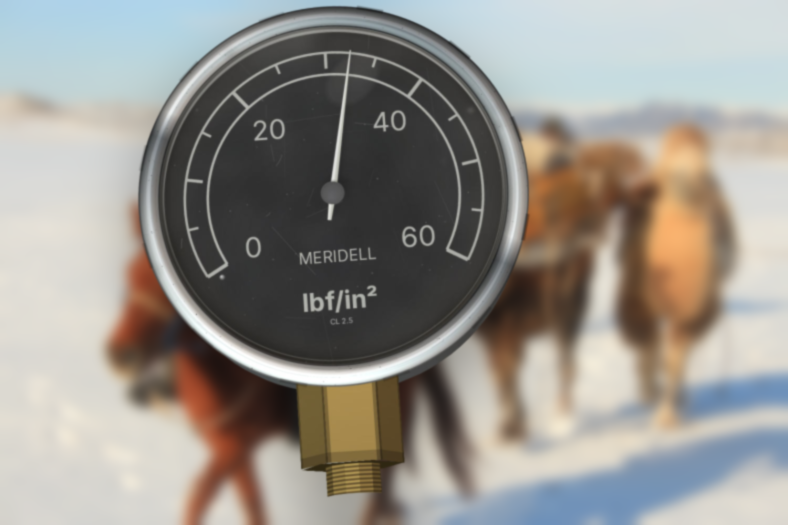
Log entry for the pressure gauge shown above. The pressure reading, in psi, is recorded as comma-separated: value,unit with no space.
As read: 32.5,psi
